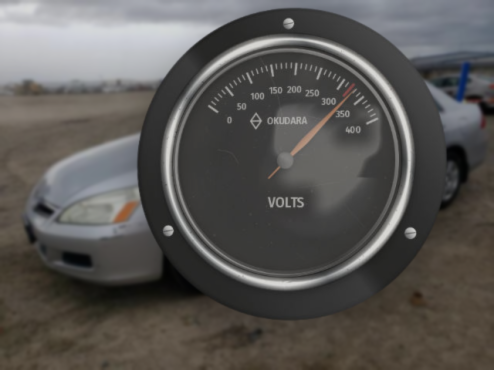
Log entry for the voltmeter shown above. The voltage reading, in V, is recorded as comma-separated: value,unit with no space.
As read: 330,V
